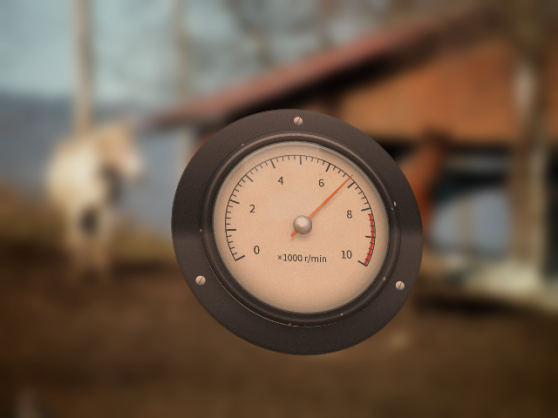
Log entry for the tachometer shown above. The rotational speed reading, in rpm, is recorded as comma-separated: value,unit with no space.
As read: 6800,rpm
